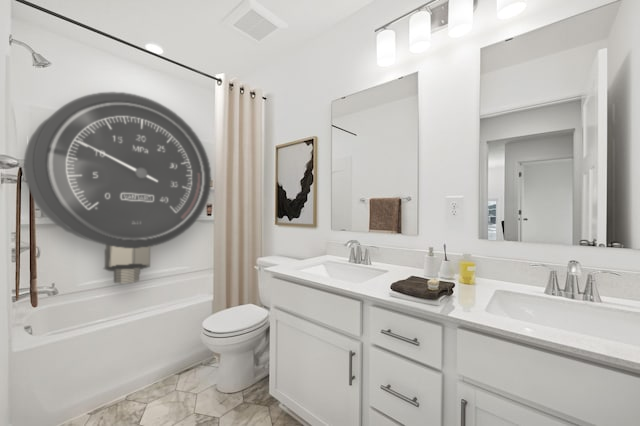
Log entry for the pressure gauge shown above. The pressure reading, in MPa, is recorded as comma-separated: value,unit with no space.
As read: 10,MPa
